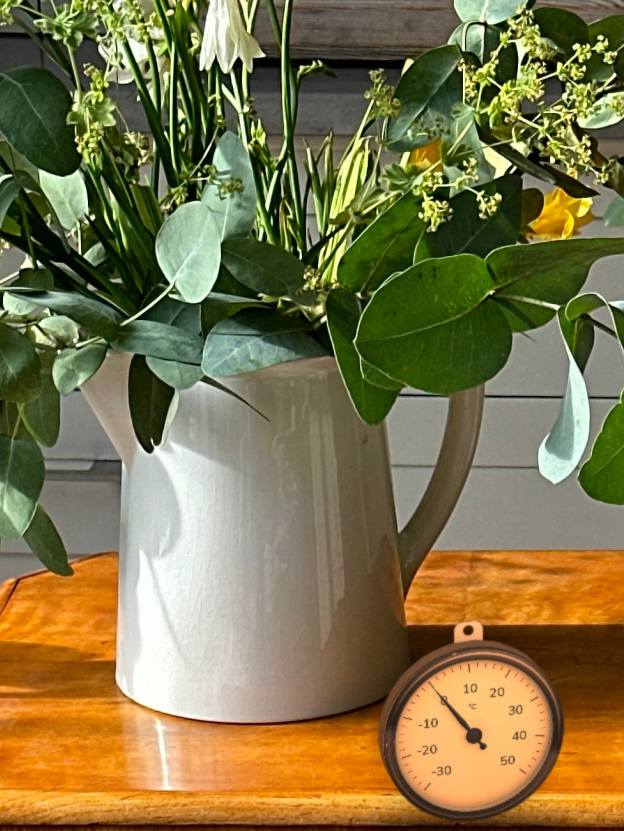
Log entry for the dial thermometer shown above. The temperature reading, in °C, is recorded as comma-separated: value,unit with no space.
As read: 0,°C
